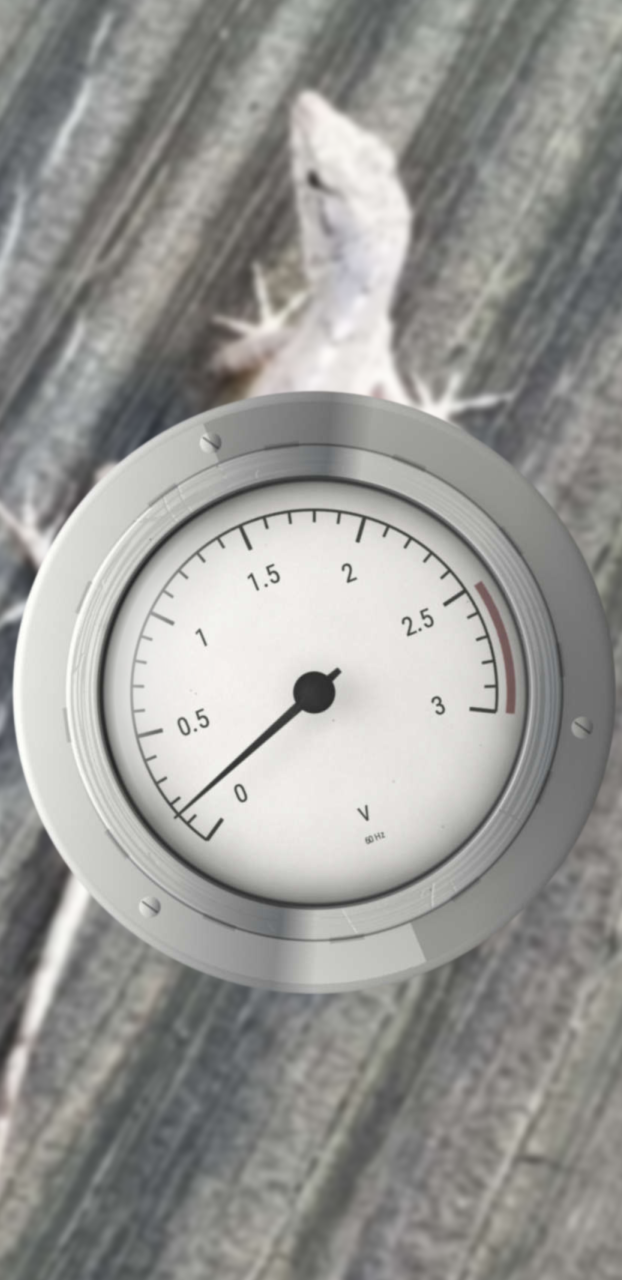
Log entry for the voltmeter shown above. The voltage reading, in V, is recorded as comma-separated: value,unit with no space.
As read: 0.15,V
